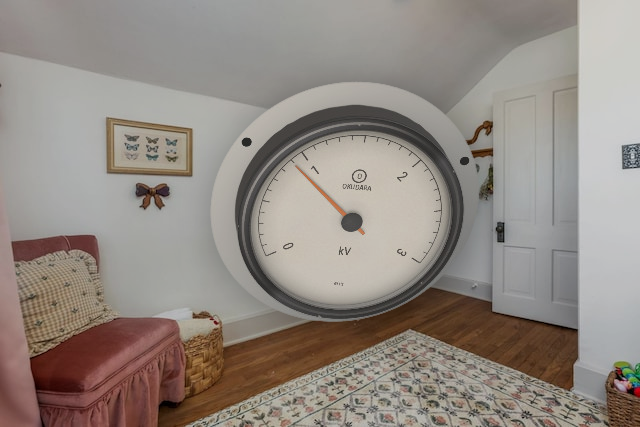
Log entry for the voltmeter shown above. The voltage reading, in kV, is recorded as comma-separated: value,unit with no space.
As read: 0.9,kV
